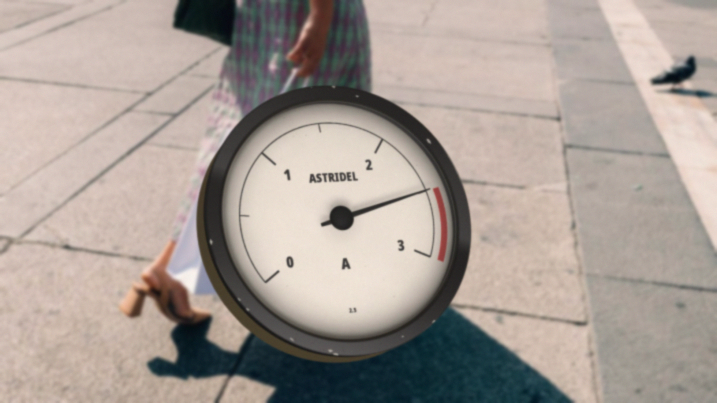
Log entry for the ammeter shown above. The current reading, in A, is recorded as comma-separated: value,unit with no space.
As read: 2.5,A
